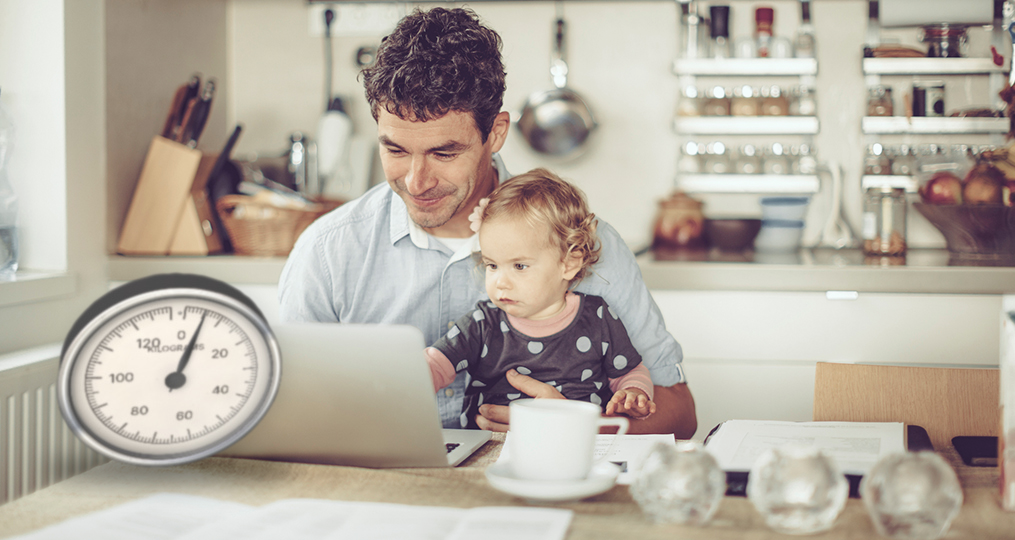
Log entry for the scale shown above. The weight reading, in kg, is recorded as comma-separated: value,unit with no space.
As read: 5,kg
